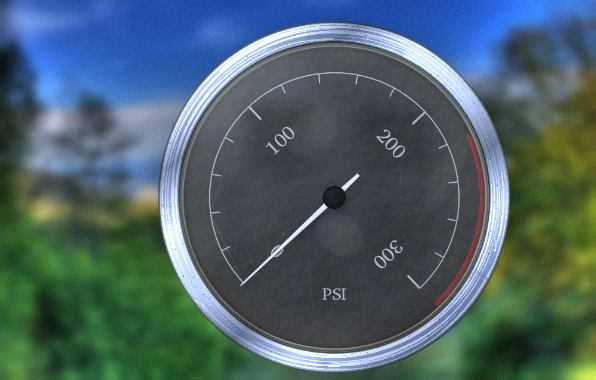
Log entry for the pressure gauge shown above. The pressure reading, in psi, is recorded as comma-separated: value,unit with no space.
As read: 0,psi
